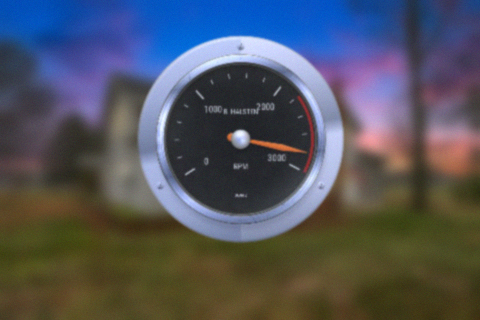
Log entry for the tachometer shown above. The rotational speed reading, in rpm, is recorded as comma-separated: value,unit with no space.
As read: 2800,rpm
